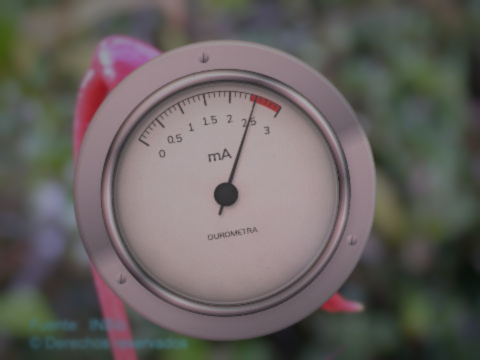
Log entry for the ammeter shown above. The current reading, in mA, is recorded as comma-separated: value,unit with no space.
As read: 2.5,mA
